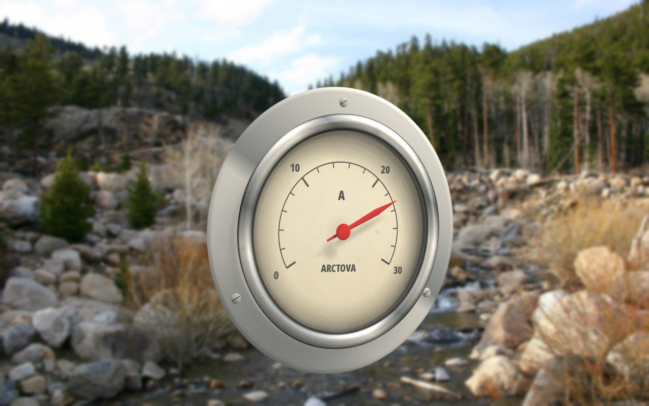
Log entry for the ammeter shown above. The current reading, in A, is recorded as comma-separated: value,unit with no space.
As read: 23,A
